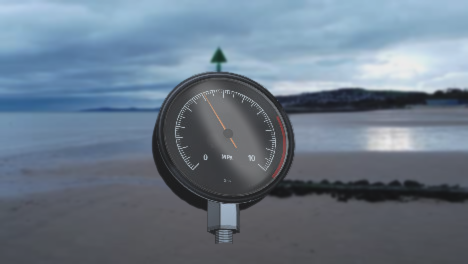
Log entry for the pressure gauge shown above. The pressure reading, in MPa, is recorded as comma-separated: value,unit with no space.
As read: 4,MPa
